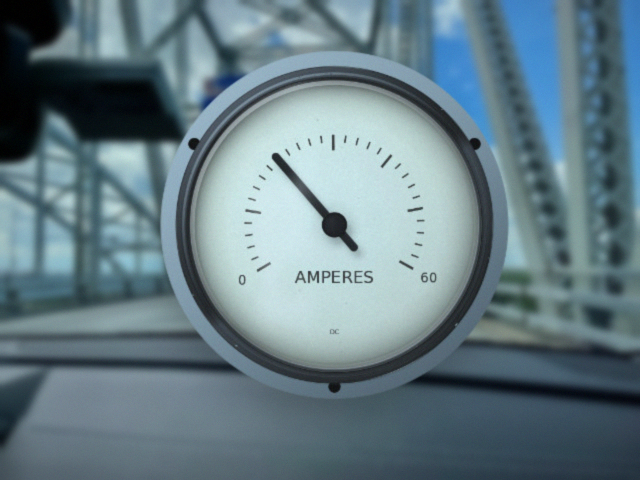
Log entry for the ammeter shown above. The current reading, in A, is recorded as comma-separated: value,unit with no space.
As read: 20,A
